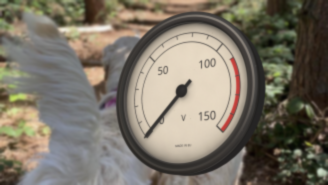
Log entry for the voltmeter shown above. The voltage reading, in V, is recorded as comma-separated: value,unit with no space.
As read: 0,V
